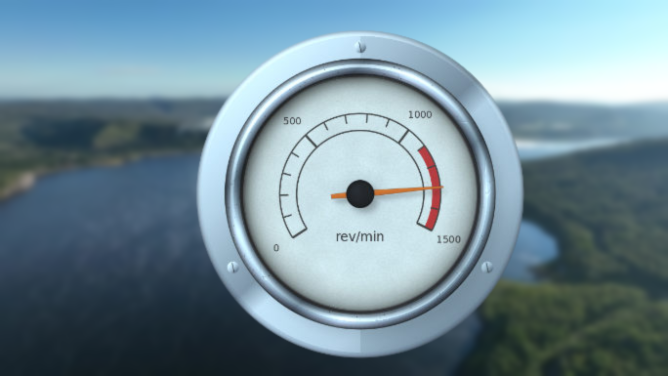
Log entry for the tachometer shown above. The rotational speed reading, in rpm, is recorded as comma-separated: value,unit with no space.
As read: 1300,rpm
